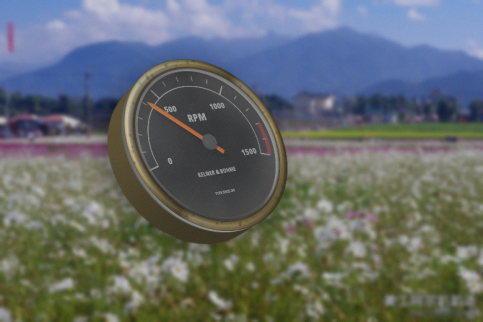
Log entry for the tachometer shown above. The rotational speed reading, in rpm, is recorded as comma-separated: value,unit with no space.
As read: 400,rpm
